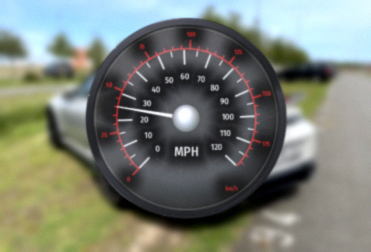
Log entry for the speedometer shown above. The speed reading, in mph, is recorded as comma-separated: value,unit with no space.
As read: 25,mph
